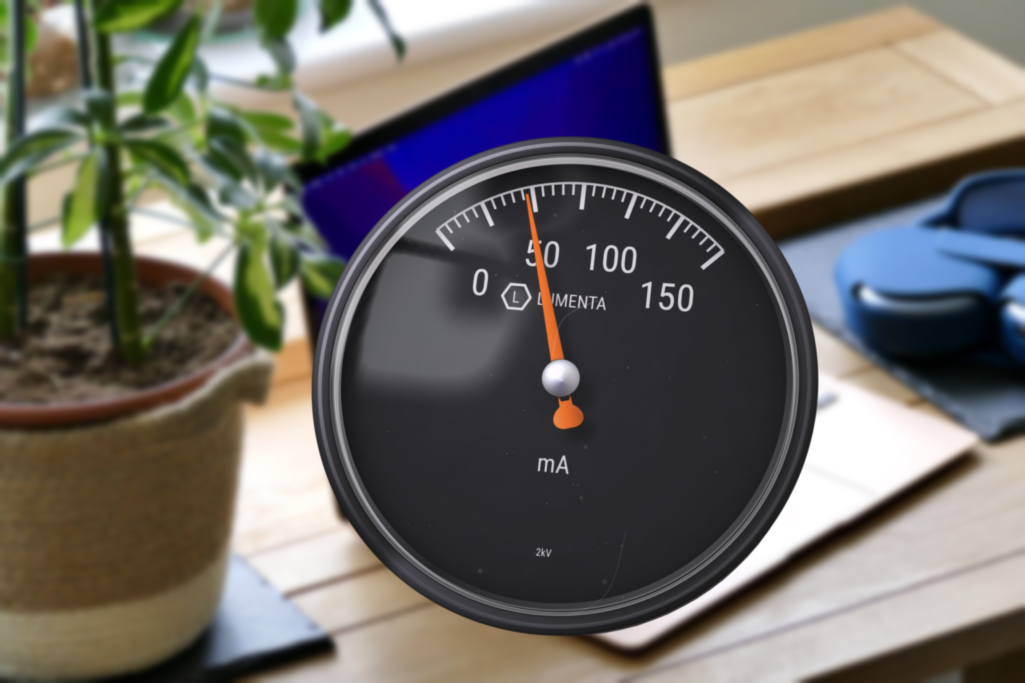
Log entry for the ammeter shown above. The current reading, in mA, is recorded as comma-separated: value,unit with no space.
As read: 47.5,mA
